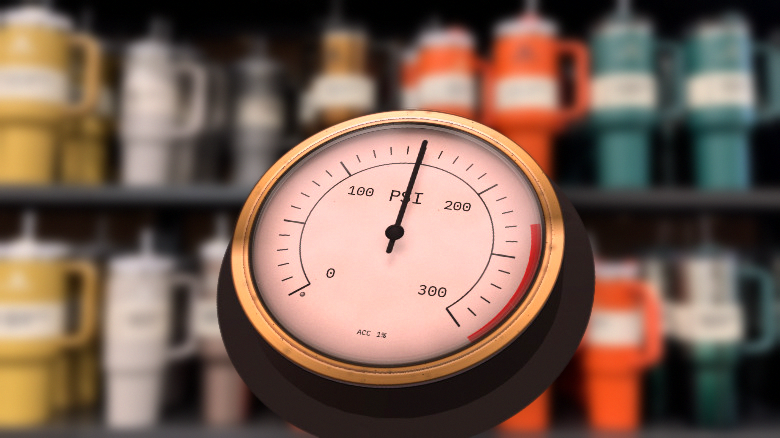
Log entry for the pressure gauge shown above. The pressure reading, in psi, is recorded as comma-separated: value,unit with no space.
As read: 150,psi
